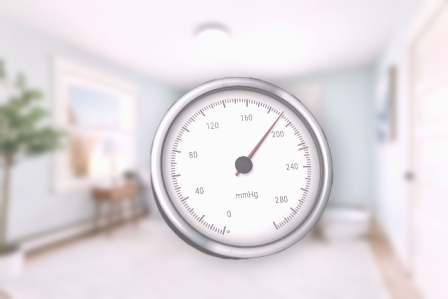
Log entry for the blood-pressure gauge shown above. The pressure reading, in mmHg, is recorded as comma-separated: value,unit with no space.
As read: 190,mmHg
